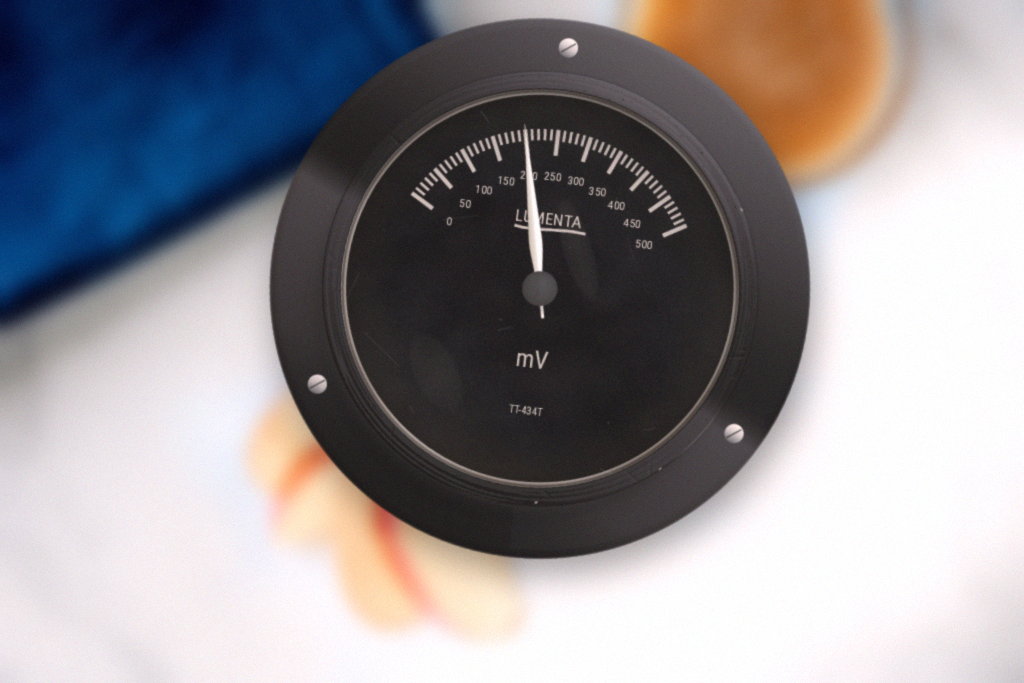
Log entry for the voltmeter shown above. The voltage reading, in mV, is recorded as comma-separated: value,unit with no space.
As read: 200,mV
